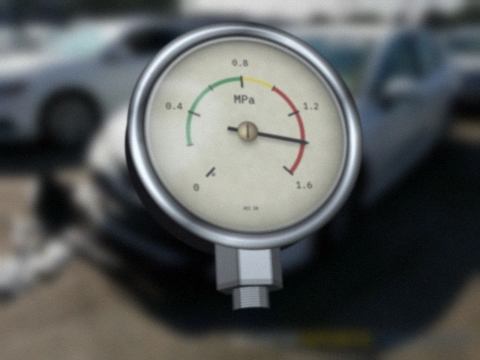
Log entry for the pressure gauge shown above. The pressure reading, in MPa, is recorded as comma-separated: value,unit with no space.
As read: 1.4,MPa
